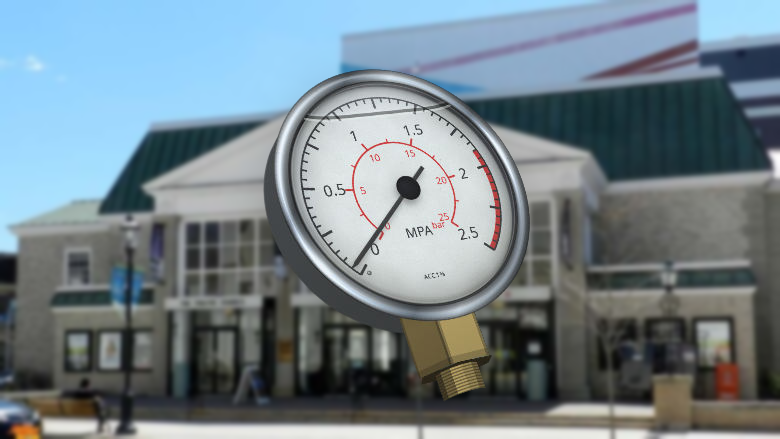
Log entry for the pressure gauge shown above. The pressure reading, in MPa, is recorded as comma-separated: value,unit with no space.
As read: 0.05,MPa
